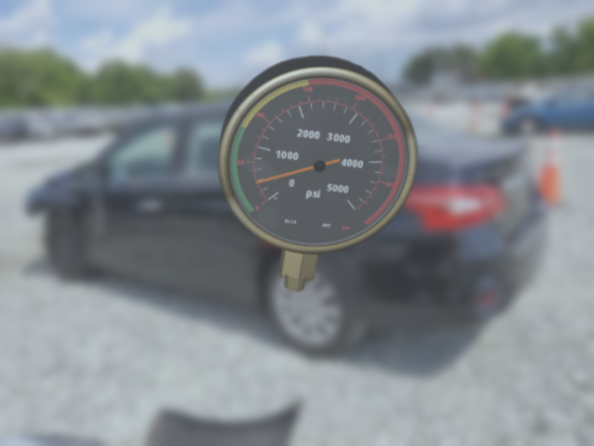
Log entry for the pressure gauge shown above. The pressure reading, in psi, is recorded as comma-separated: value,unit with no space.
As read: 400,psi
